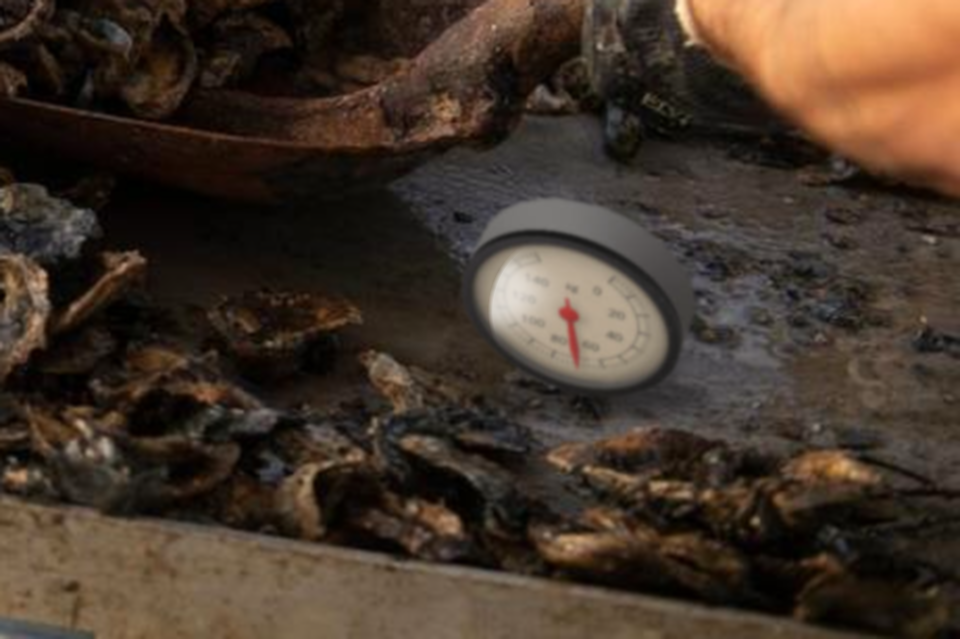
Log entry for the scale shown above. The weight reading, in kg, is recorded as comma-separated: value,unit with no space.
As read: 70,kg
